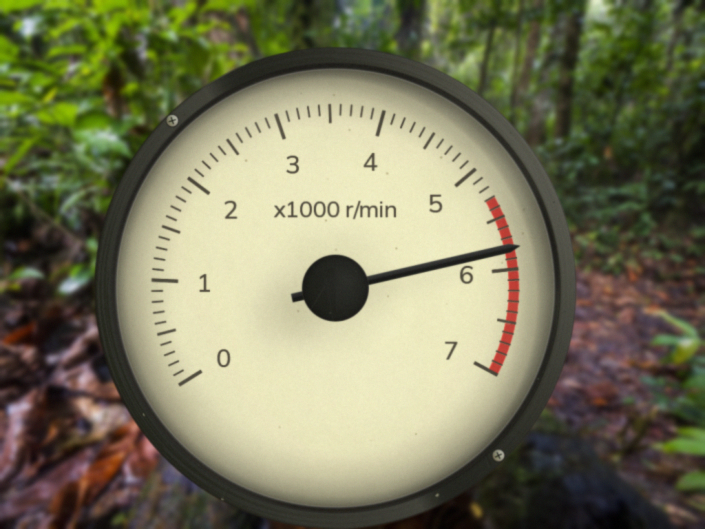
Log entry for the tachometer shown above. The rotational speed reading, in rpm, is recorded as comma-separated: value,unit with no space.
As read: 5800,rpm
